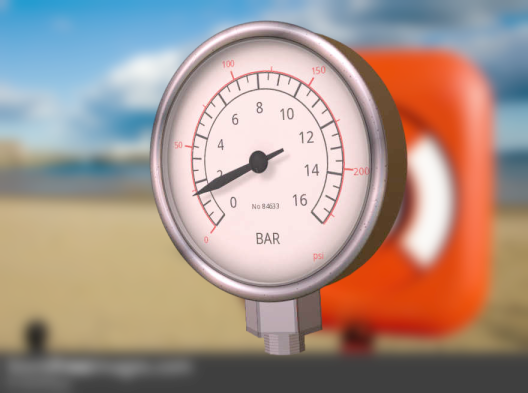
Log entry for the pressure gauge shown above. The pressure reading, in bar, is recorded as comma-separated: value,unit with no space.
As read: 1.5,bar
